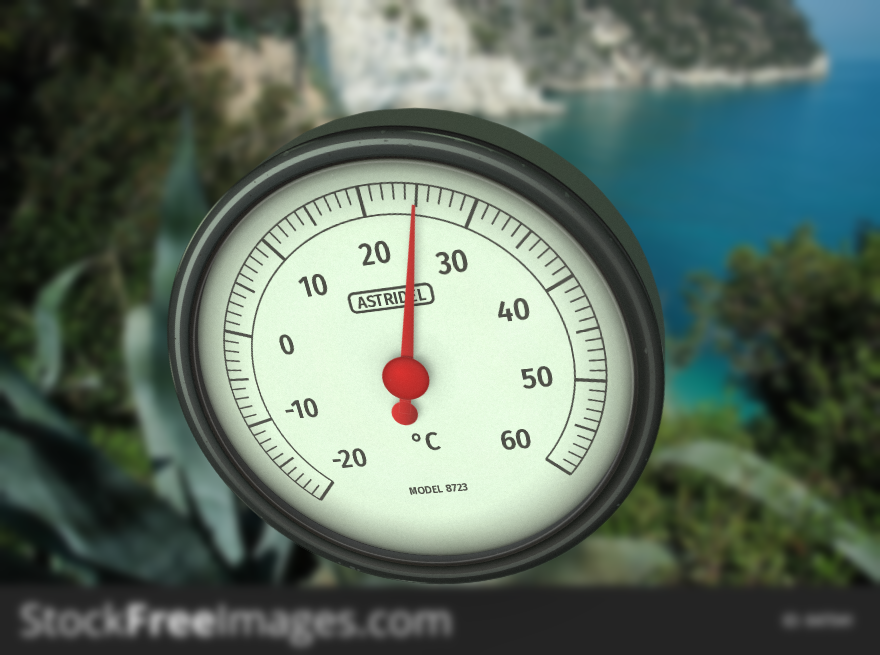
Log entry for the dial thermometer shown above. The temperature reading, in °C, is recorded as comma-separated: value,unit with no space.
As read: 25,°C
